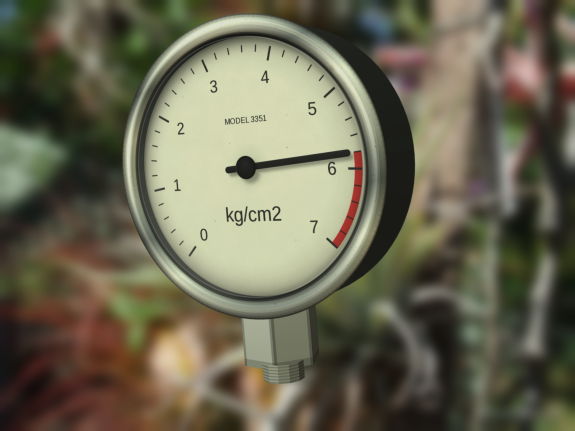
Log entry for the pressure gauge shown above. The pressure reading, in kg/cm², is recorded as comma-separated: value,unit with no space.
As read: 5.8,kg/cm²
